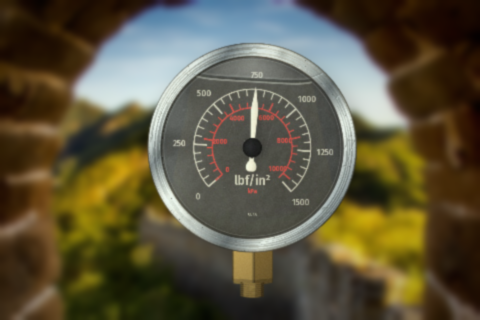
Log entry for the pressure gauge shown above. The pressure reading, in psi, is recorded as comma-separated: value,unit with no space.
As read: 750,psi
